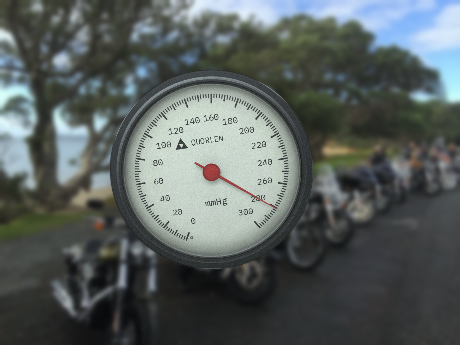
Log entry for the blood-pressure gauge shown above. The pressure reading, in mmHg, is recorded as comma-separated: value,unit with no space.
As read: 280,mmHg
